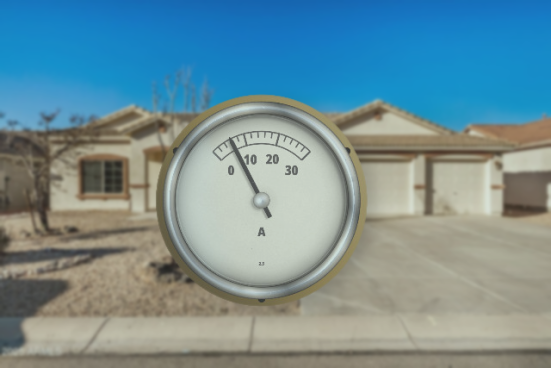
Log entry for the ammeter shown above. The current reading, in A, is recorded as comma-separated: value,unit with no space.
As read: 6,A
